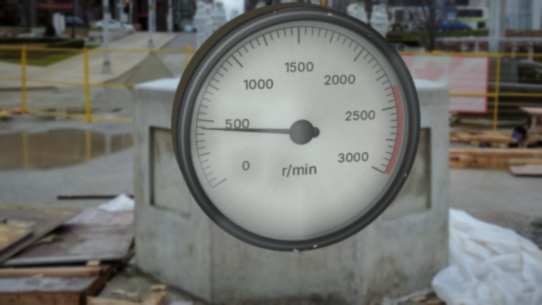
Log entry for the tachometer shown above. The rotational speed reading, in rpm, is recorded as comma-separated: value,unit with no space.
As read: 450,rpm
